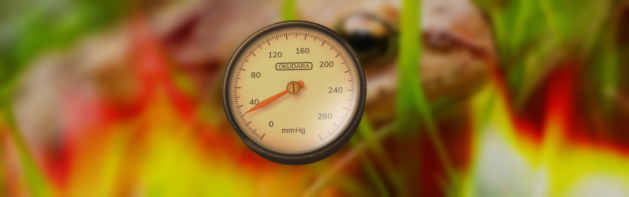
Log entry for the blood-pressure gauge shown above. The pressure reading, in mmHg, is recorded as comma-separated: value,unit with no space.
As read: 30,mmHg
